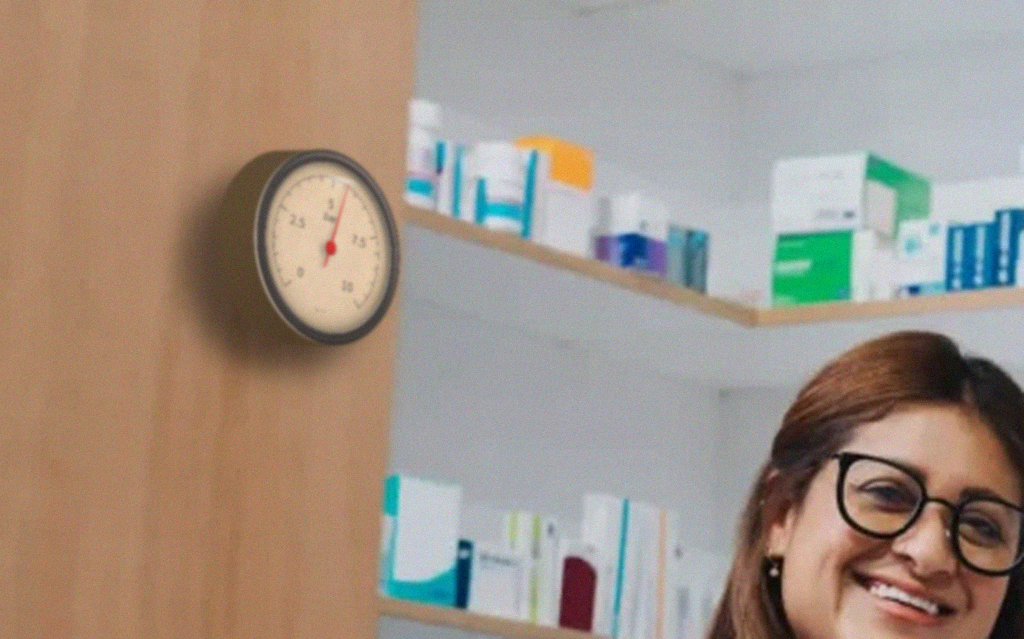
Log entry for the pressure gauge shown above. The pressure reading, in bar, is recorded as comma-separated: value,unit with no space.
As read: 5.5,bar
